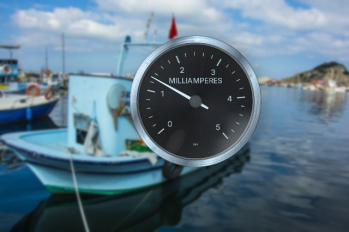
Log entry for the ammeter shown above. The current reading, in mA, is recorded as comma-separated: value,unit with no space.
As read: 1.3,mA
